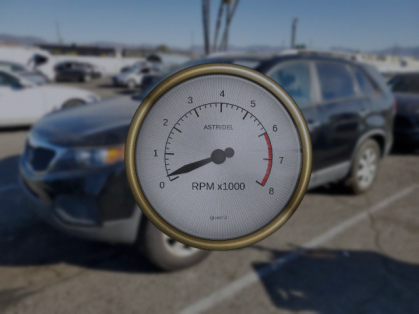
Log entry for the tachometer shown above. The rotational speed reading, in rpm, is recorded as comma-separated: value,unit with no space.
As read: 200,rpm
